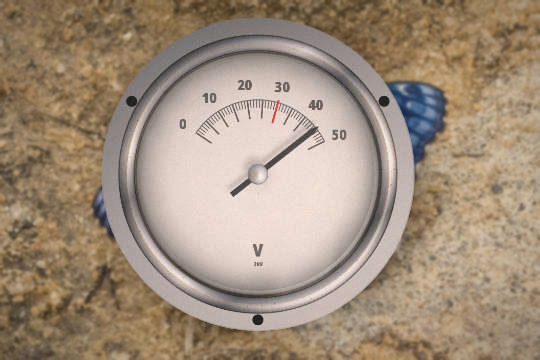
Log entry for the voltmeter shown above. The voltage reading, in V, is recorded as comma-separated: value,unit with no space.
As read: 45,V
